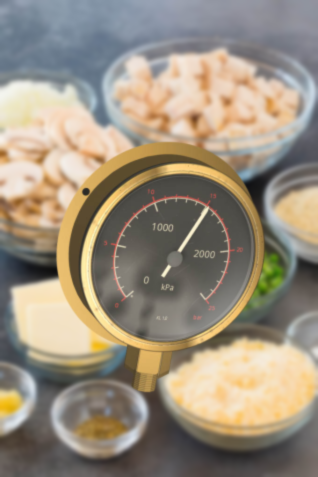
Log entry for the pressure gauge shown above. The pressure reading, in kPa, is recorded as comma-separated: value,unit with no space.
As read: 1500,kPa
